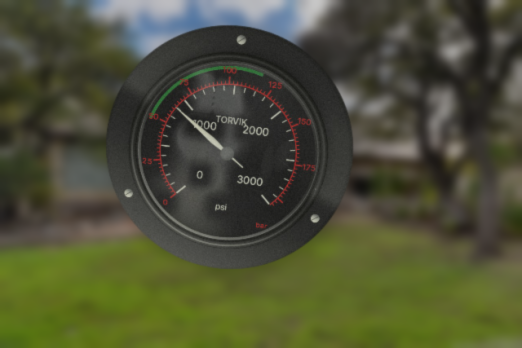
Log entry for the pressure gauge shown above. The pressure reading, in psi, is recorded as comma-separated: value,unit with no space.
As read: 900,psi
